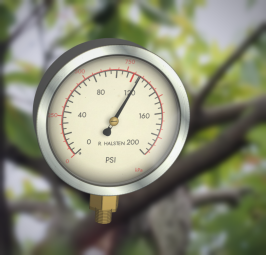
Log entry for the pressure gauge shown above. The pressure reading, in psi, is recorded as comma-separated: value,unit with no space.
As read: 120,psi
